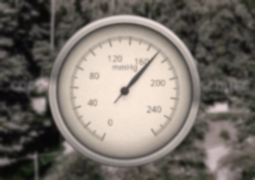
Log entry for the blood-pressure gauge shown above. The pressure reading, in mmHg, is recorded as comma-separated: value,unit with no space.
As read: 170,mmHg
